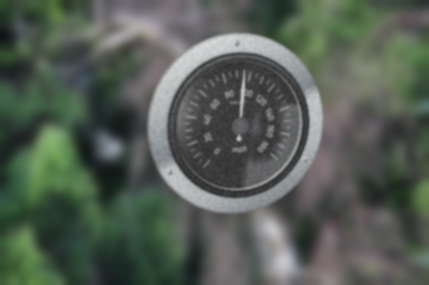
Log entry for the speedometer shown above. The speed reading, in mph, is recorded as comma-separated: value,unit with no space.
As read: 95,mph
